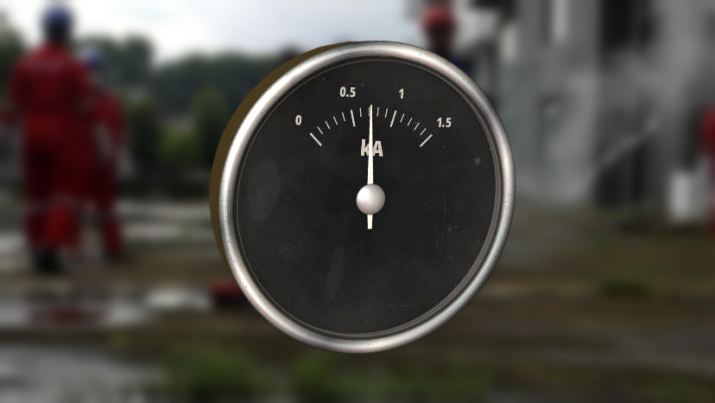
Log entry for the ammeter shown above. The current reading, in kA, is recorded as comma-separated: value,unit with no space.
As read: 0.7,kA
